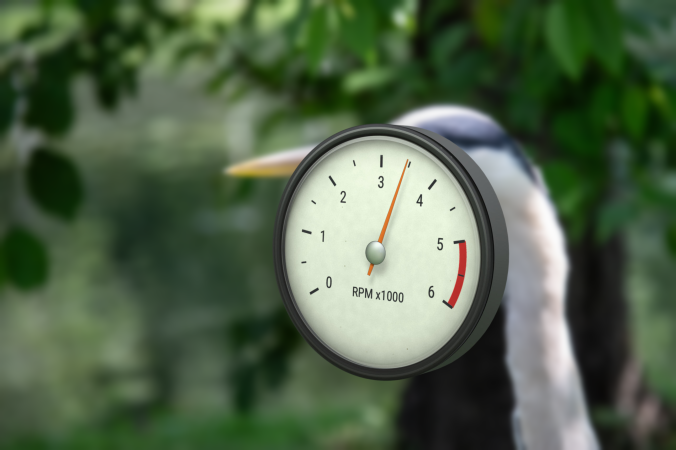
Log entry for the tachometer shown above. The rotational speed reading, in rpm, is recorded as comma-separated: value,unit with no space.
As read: 3500,rpm
